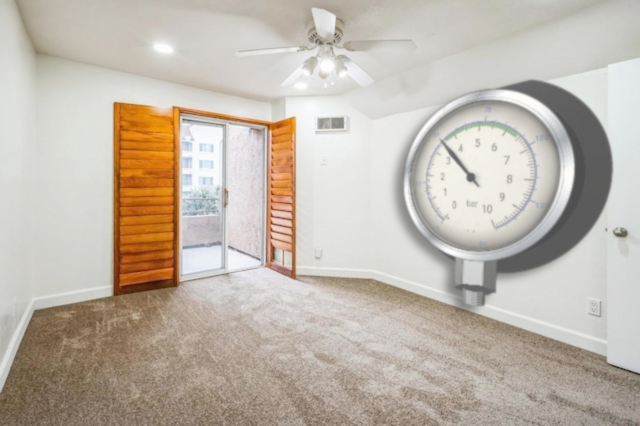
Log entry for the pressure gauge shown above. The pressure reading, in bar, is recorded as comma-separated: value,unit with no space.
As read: 3.5,bar
